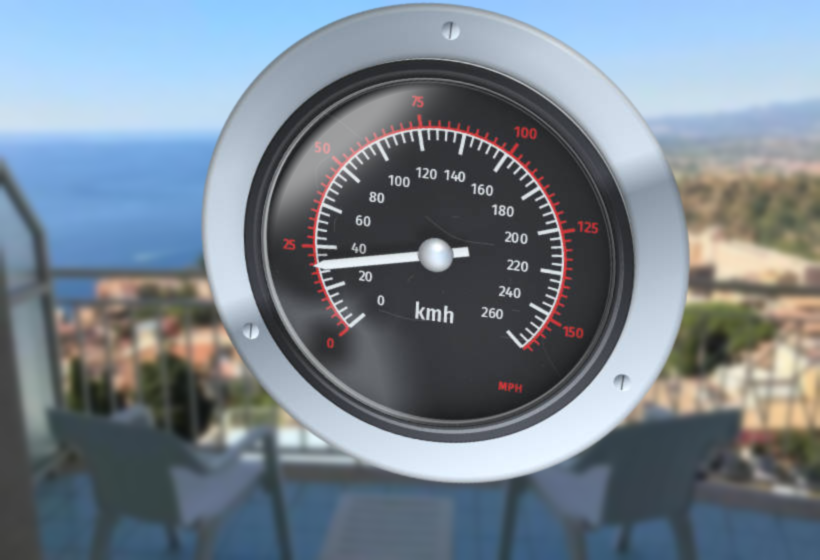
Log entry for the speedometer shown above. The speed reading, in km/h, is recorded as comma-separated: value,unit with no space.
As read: 32,km/h
